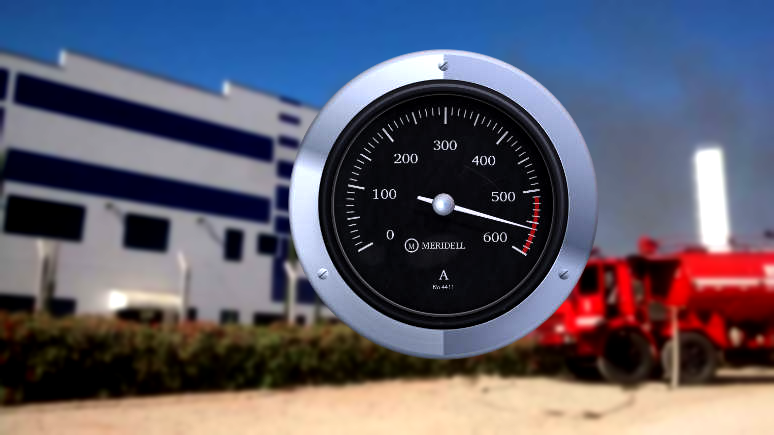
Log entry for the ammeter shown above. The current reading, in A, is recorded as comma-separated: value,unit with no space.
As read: 560,A
